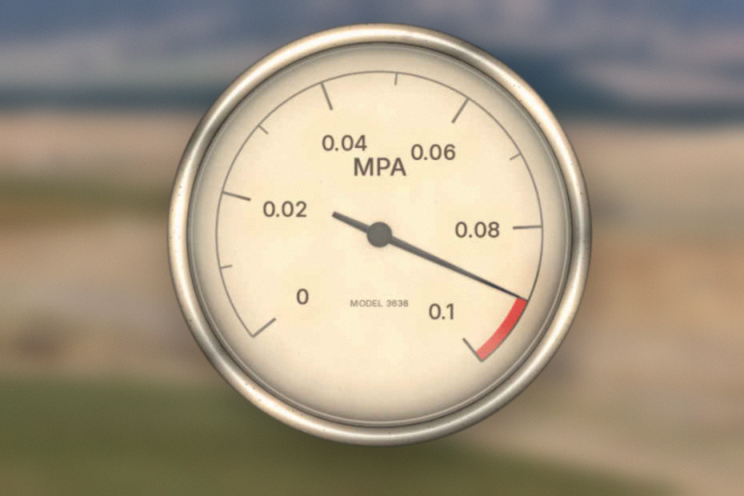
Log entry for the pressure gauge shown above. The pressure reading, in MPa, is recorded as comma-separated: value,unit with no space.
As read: 0.09,MPa
